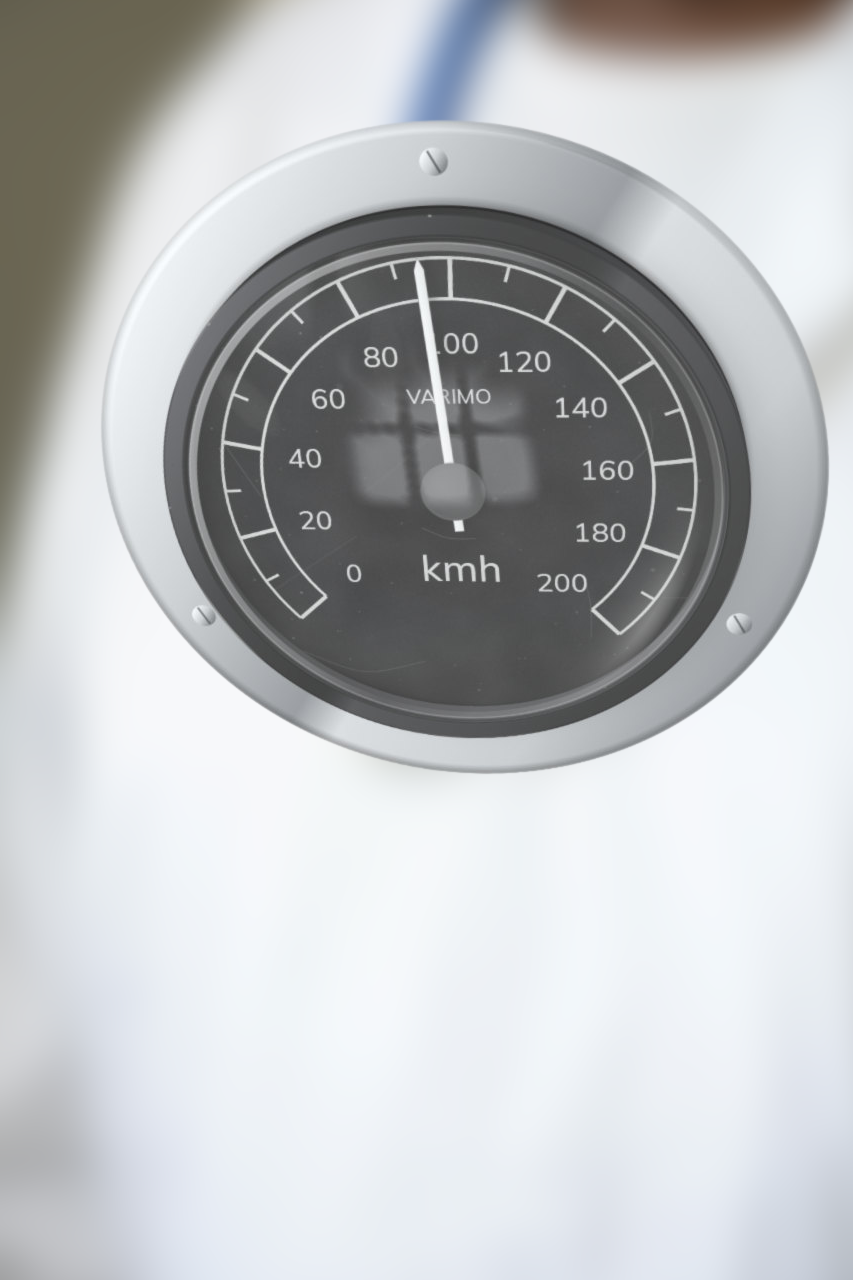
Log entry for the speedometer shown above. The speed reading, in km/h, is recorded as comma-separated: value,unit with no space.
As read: 95,km/h
